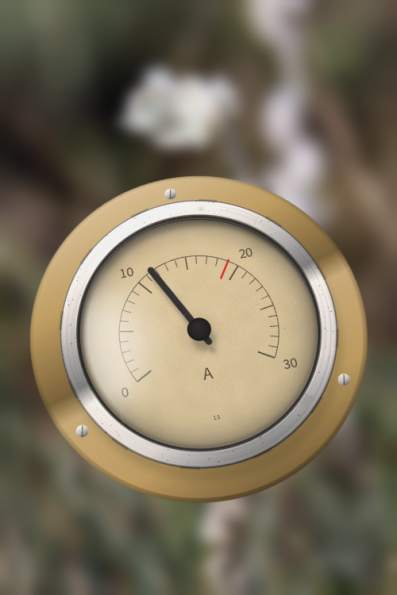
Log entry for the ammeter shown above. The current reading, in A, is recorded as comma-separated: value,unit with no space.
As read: 11.5,A
